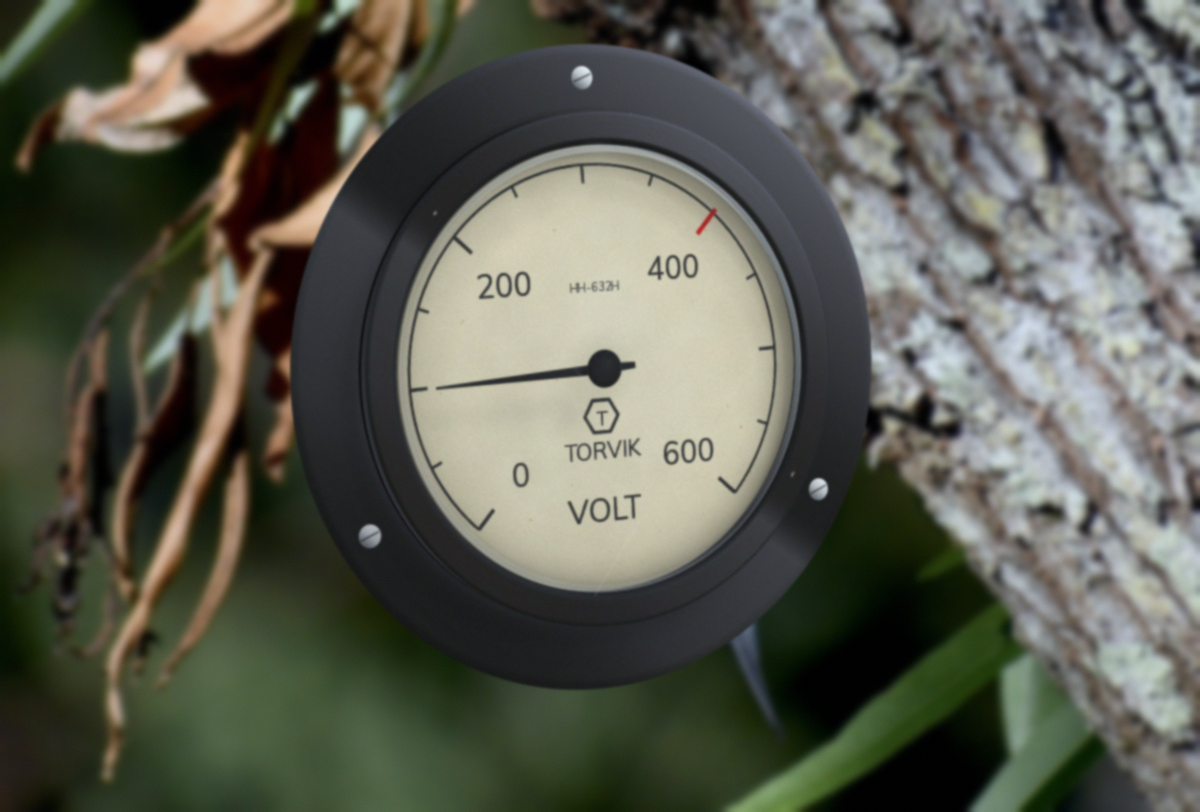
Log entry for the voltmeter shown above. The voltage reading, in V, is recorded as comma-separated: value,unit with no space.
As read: 100,V
